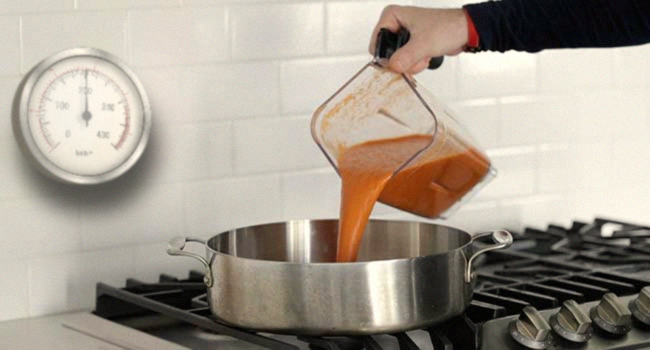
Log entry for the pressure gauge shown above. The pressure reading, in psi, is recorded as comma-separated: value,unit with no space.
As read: 200,psi
